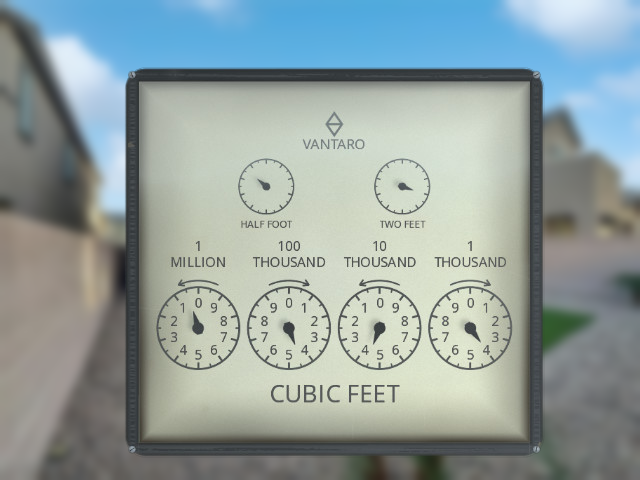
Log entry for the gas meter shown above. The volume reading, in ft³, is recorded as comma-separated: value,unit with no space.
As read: 44400,ft³
